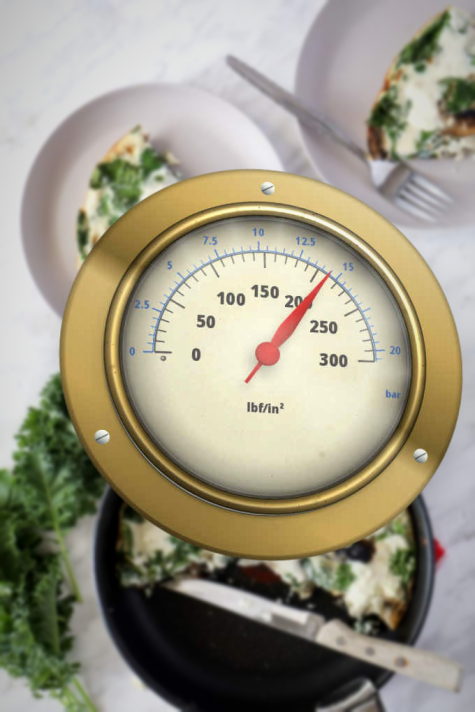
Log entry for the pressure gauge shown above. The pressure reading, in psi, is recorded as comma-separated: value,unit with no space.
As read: 210,psi
